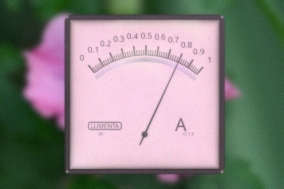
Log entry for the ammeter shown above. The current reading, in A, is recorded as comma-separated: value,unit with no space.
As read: 0.8,A
